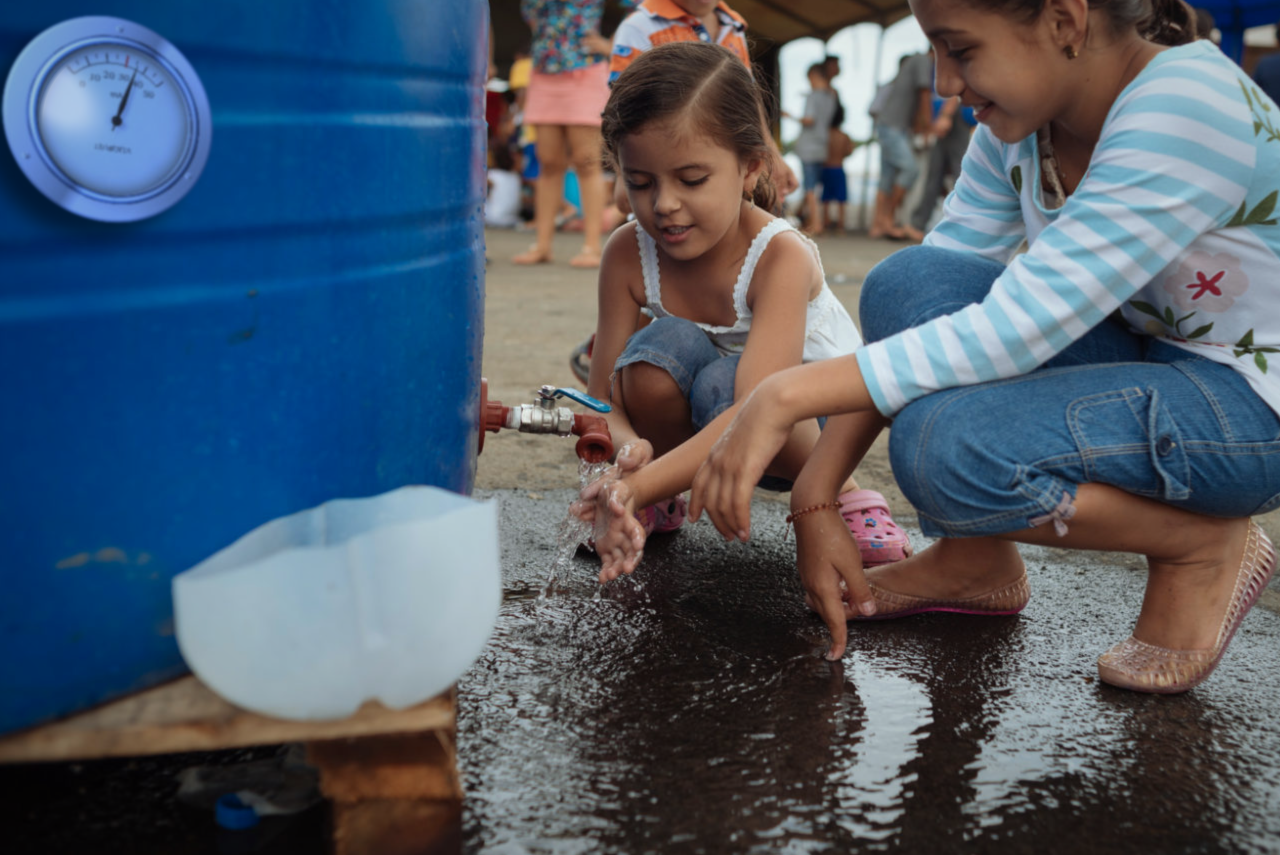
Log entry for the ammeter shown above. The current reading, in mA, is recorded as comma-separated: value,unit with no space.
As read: 35,mA
